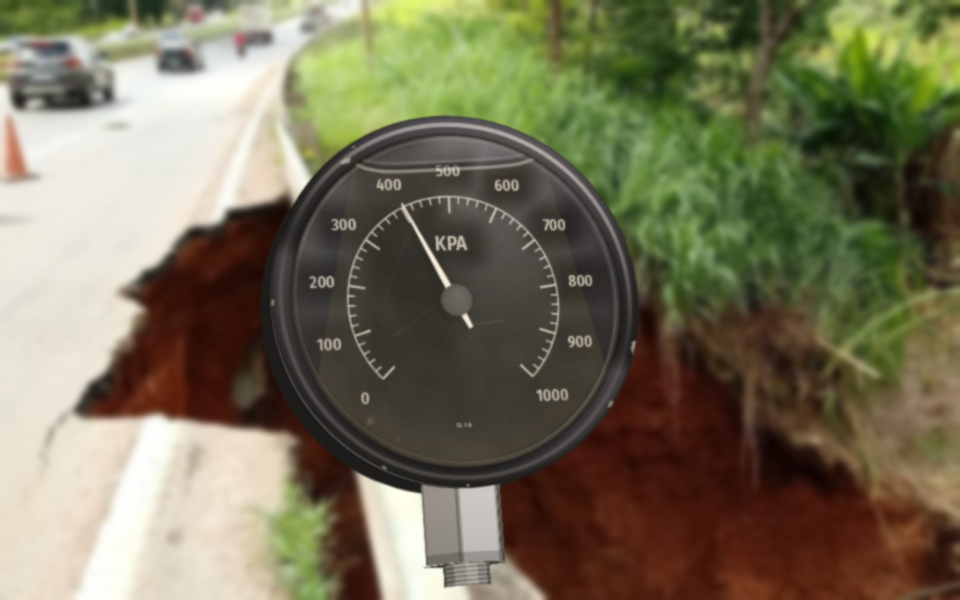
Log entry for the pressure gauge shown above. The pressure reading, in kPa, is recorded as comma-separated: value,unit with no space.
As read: 400,kPa
